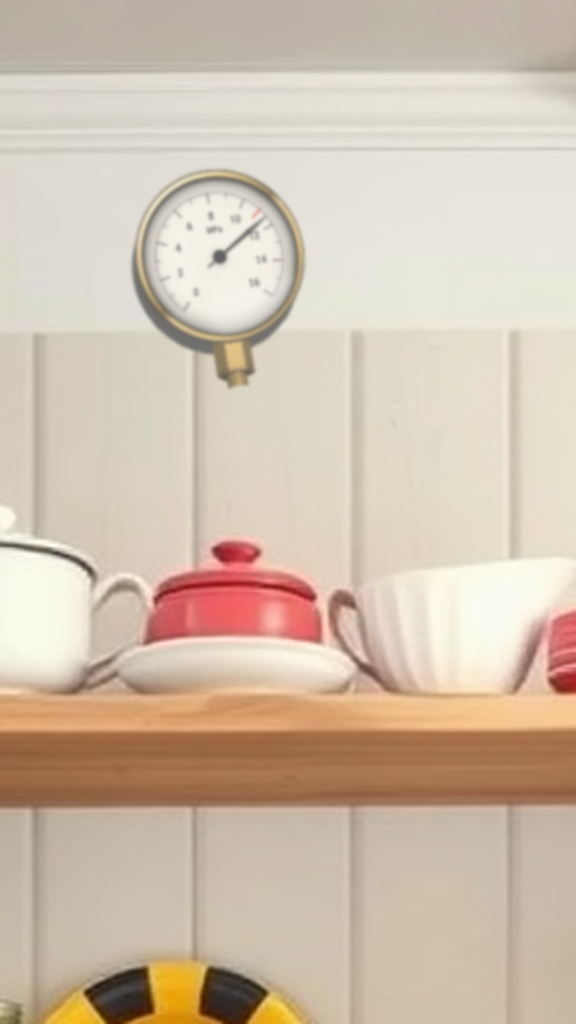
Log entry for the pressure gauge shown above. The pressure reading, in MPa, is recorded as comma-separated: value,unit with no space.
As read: 11.5,MPa
